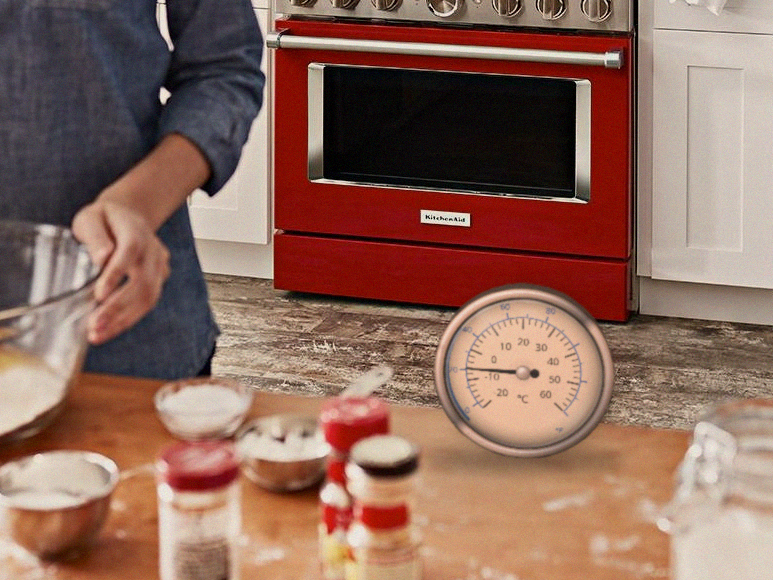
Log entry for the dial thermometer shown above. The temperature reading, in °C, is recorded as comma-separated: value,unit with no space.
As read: -6,°C
